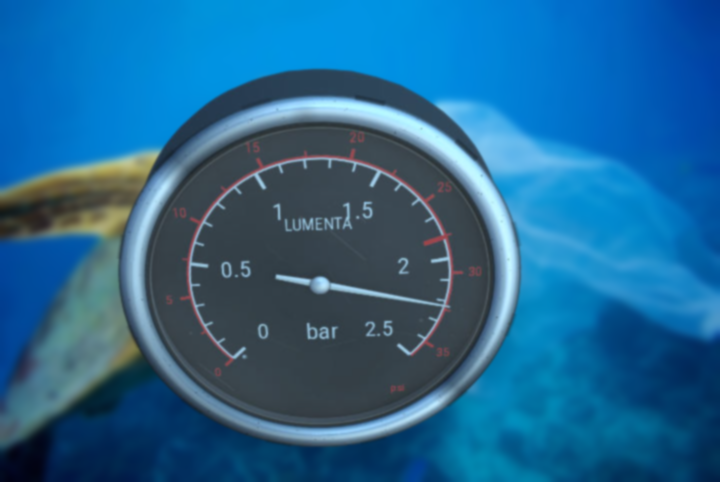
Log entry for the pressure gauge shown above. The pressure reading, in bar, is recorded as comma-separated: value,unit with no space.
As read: 2.2,bar
